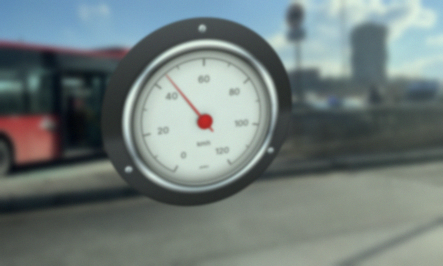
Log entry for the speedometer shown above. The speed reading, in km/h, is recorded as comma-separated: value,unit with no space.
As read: 45,km/h
